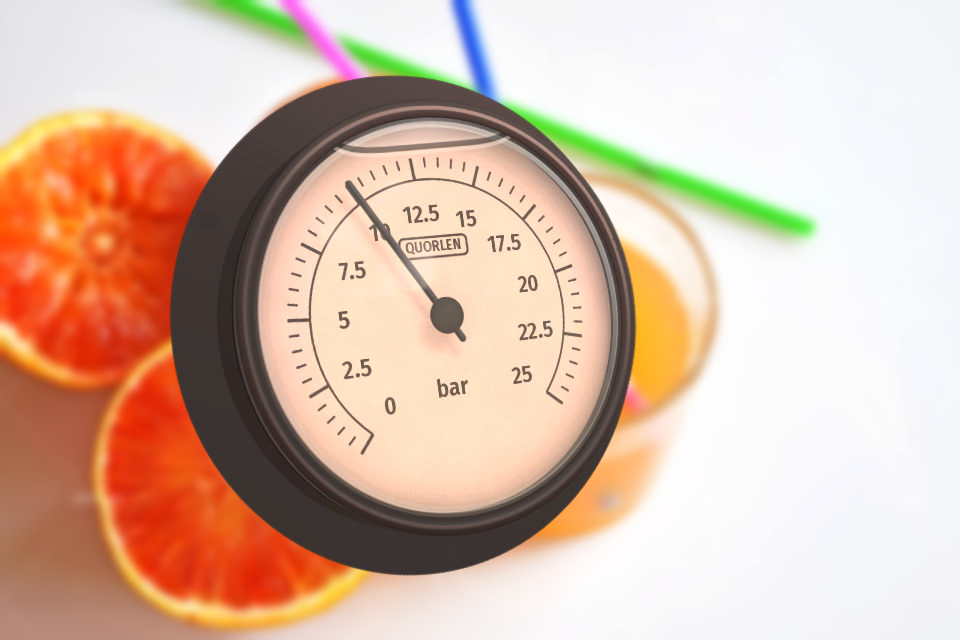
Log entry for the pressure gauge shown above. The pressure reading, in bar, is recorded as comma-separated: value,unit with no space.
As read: 10,bar
